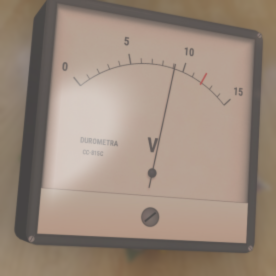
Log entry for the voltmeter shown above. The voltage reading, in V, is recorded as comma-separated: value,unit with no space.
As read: 9,V
